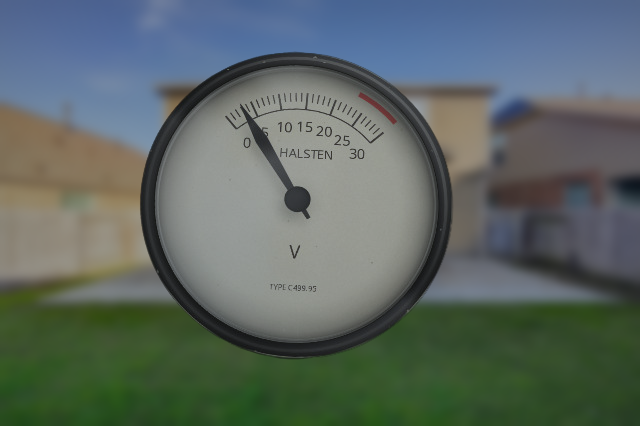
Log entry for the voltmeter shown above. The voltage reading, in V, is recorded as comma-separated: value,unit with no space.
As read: 3,V
